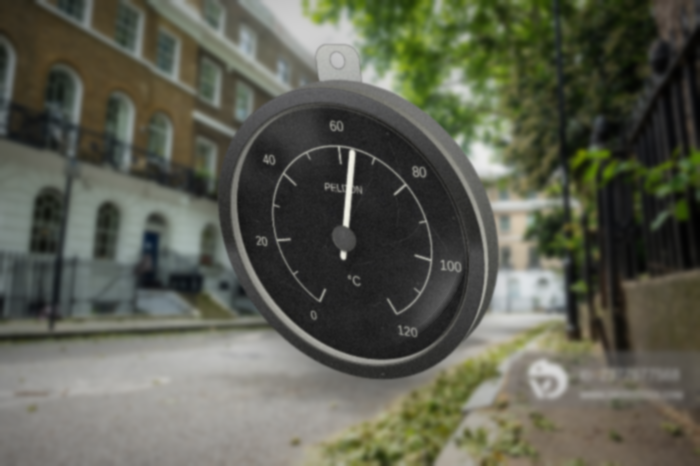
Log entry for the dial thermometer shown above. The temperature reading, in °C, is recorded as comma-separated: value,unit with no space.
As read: 65,°C
